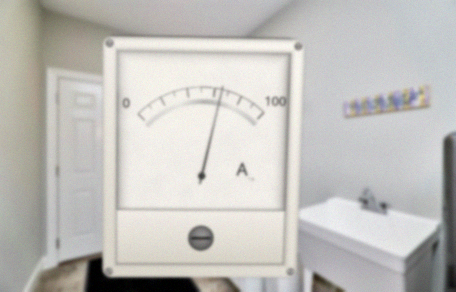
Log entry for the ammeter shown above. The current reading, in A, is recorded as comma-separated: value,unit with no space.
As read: 65,A
